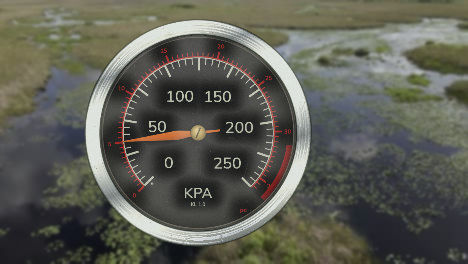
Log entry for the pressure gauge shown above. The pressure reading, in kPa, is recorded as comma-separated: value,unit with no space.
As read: 35,kPa
